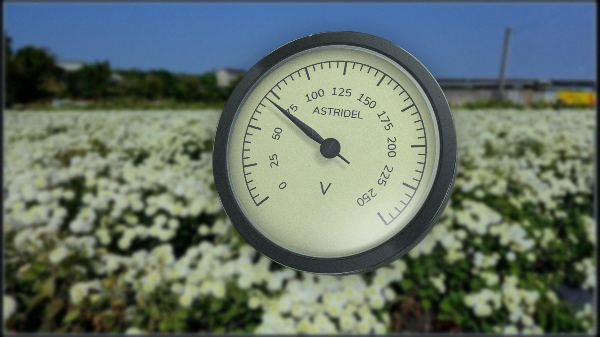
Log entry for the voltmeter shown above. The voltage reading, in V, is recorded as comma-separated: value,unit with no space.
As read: 70,V
